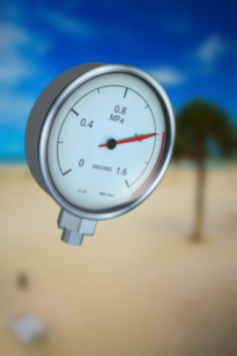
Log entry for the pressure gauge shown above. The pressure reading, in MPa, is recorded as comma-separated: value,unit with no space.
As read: 1.2,MPa
